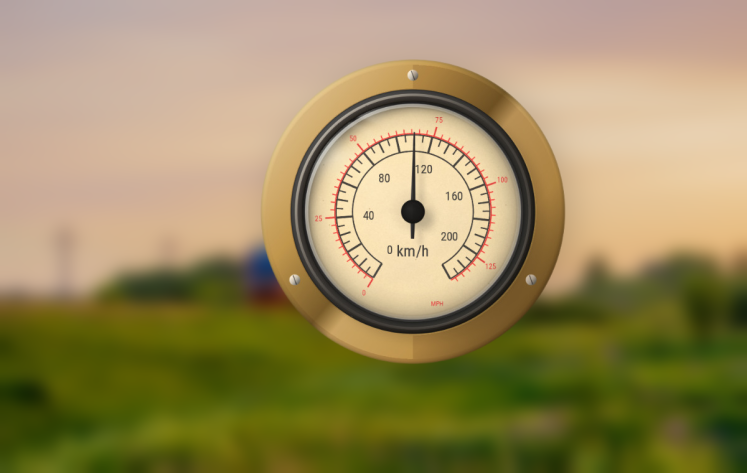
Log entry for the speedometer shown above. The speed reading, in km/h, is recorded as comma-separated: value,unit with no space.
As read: 110,km/h
